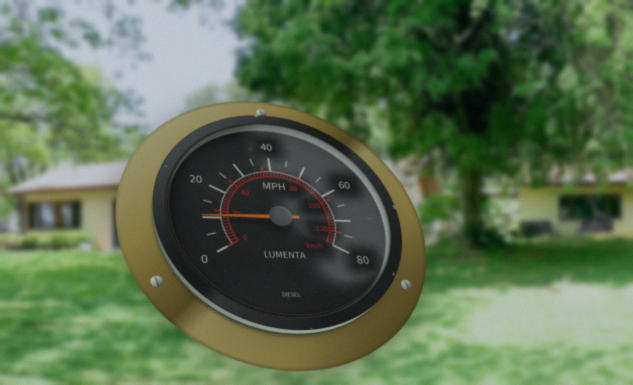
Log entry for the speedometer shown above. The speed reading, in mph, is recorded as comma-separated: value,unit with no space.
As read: 10,mph
